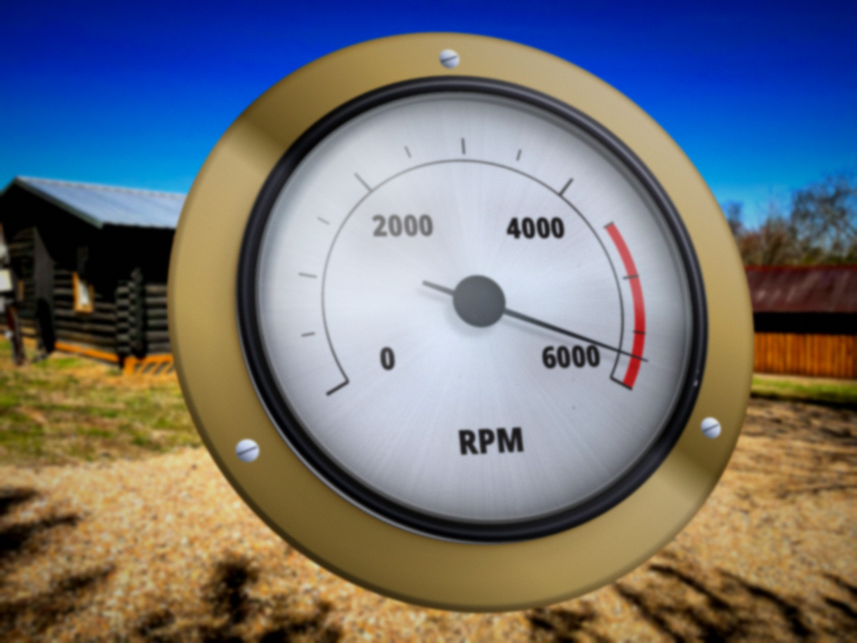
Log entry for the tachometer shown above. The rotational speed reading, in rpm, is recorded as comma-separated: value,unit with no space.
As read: 5750,rpm
